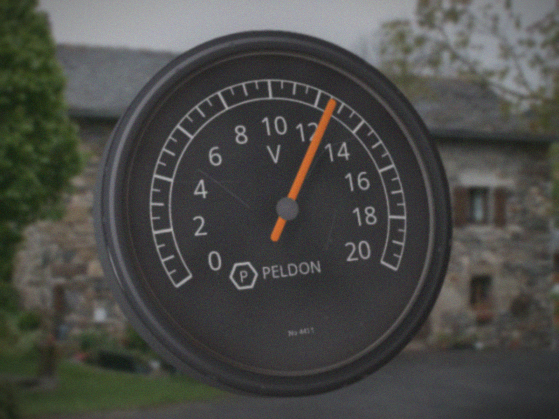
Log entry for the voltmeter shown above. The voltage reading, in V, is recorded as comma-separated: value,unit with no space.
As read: 12.5,V
